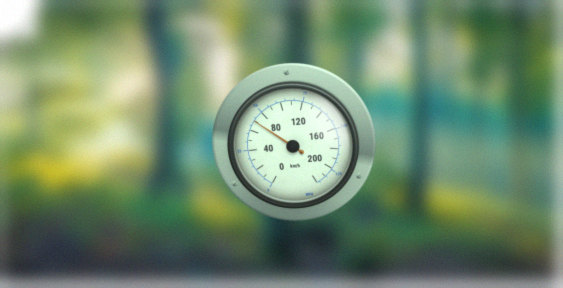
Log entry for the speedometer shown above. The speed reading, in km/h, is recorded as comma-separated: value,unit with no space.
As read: 70,km/h
